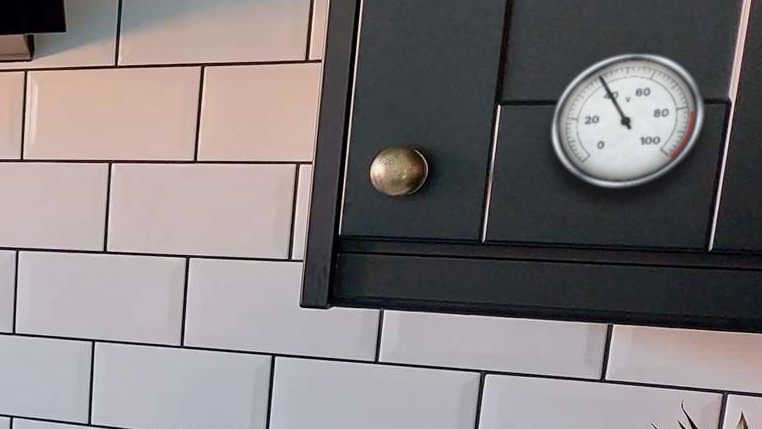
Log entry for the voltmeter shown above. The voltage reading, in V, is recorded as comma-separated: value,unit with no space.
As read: 40,V
